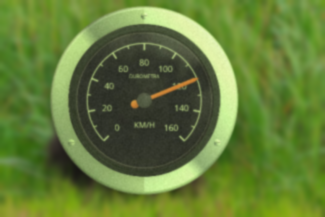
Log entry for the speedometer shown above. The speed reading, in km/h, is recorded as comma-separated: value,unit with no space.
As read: 120,km/h
